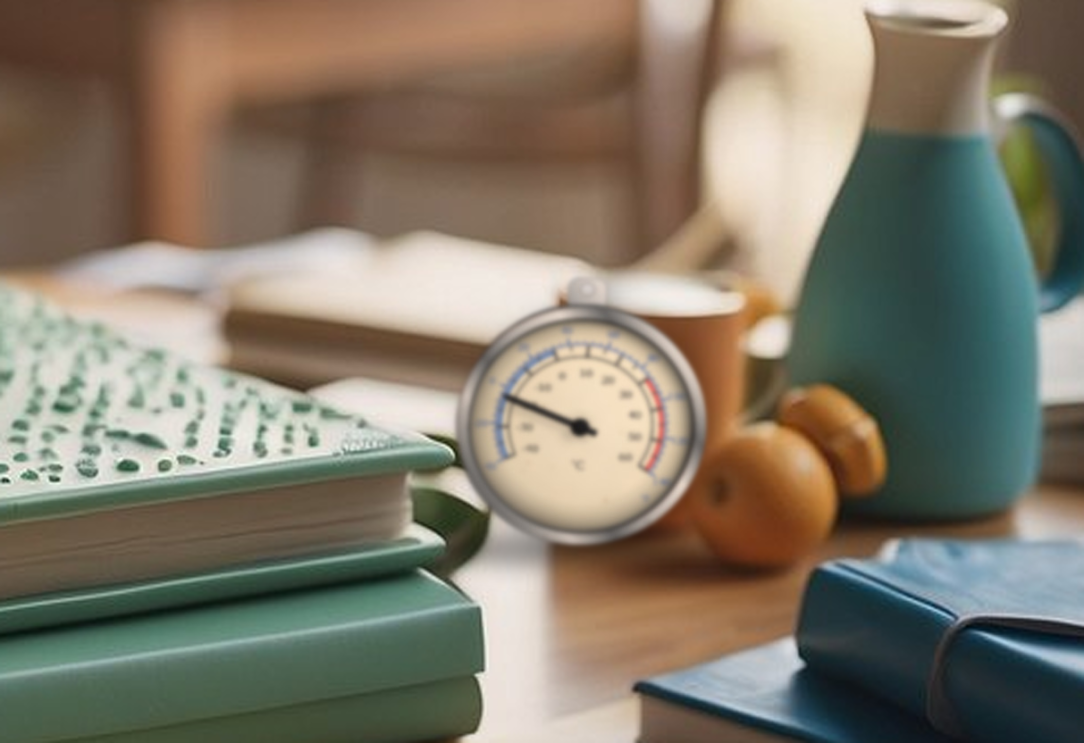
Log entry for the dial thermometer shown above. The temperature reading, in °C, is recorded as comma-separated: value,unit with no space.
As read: -20,°C
